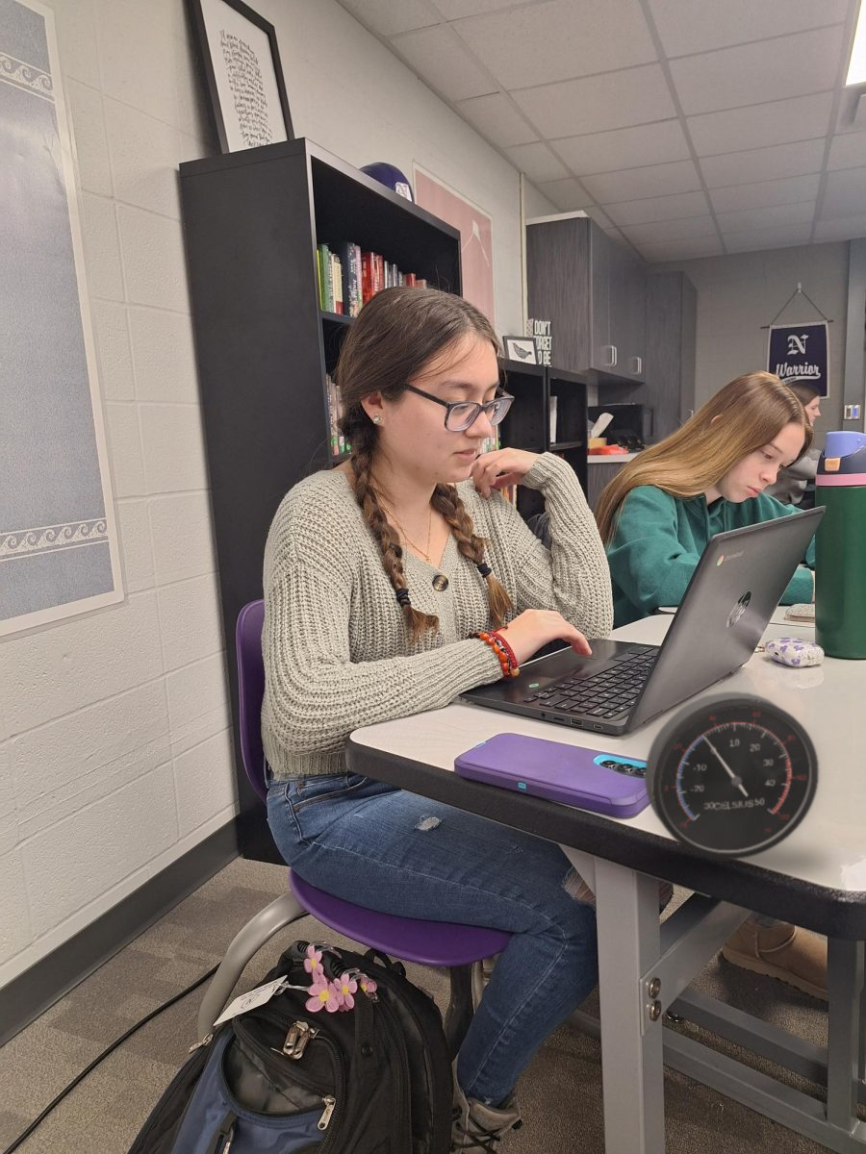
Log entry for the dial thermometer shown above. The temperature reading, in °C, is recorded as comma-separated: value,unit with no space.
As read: 0,°C
